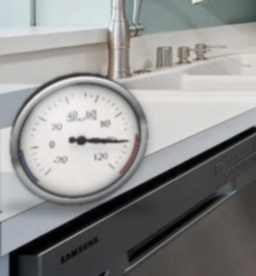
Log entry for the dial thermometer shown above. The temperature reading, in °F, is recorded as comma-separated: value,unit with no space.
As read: 100,°F
